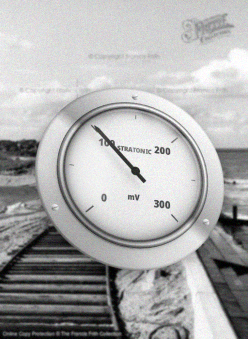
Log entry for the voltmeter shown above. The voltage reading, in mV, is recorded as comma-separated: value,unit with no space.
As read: 100,mV
